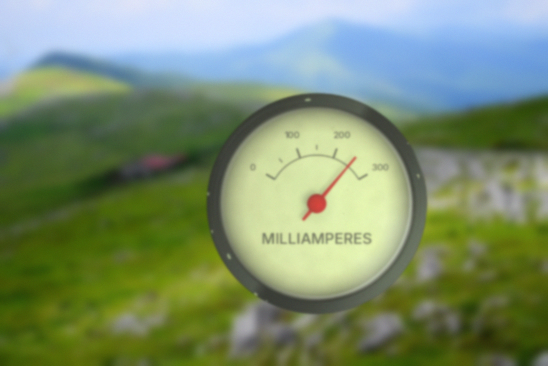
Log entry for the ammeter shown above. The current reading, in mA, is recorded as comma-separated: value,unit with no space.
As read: 250,mA
